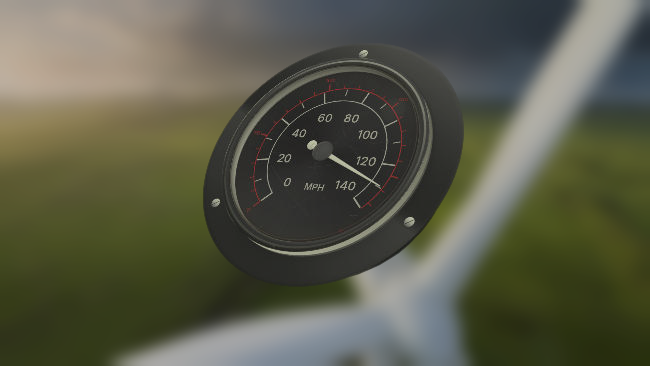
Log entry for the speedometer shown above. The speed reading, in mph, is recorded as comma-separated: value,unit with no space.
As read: 130,mph
